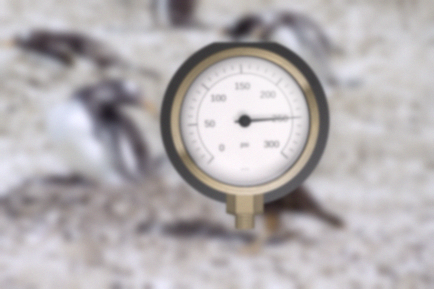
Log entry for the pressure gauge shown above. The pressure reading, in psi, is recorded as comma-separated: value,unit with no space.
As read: 250,psi
